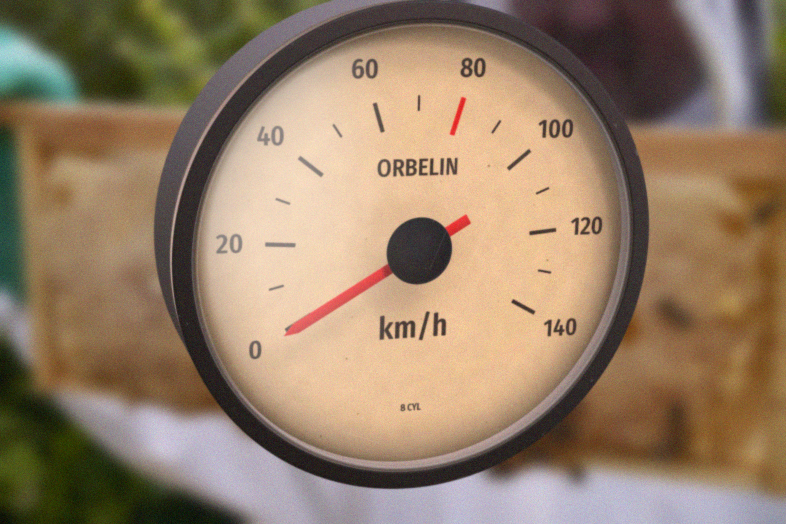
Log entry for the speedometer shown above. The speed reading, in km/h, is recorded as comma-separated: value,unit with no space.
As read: 0,km/h
